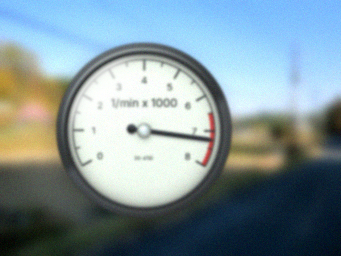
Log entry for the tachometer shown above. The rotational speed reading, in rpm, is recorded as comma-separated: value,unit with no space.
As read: 7250,rpm
